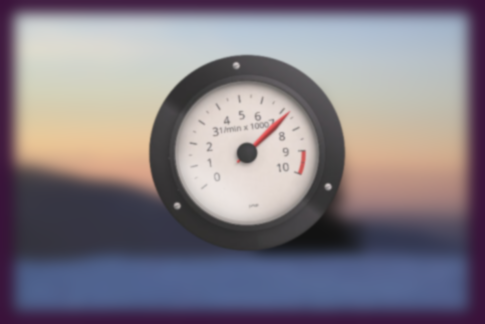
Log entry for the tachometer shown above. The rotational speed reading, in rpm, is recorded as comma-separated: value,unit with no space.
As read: 7250,rpm
